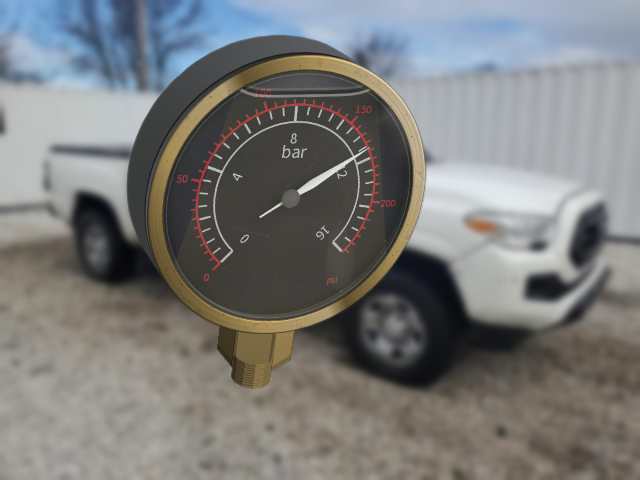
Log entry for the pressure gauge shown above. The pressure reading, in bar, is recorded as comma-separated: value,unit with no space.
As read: 11.5,bar
